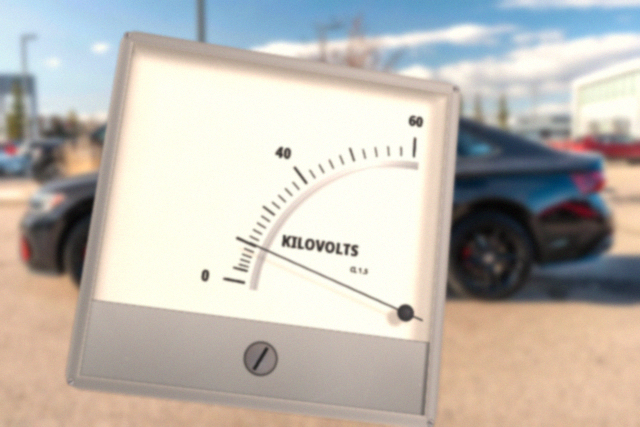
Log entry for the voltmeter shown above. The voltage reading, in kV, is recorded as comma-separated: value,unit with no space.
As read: 20,kV
